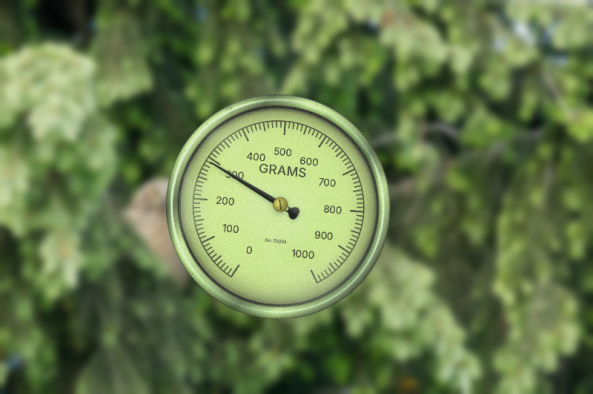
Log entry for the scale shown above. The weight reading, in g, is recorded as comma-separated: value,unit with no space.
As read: 290,g
